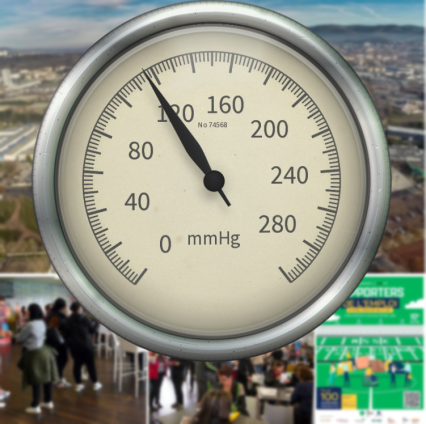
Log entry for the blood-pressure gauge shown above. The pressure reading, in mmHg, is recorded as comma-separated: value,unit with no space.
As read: 116,mmHg
